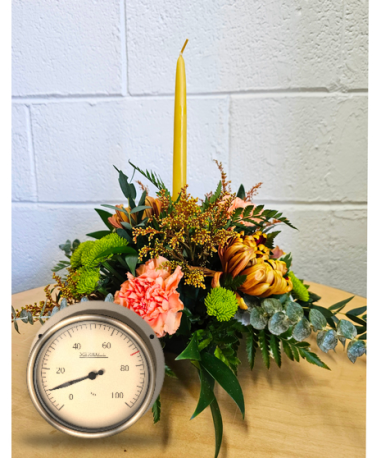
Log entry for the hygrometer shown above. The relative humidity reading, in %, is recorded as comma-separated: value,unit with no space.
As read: 10,%
